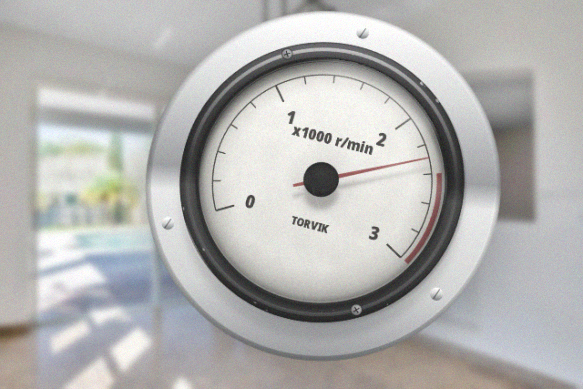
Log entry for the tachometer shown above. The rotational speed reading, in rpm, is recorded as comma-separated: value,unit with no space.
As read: 2300,rpm
